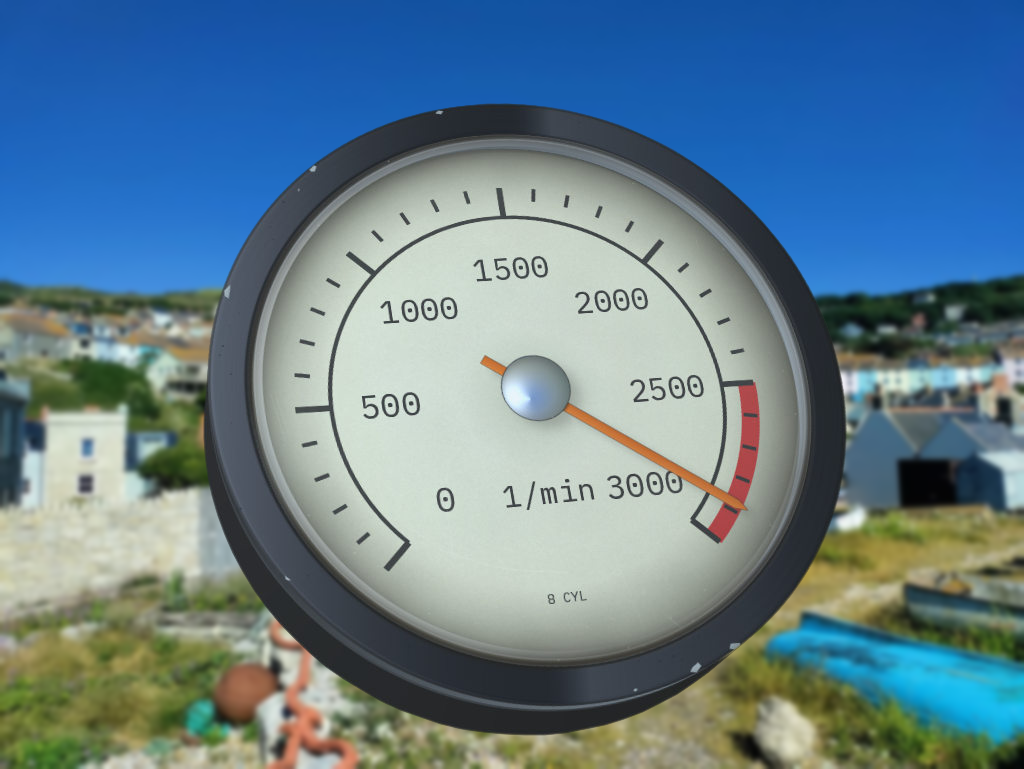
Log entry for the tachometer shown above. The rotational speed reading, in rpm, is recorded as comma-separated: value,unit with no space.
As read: 2900,rpm
